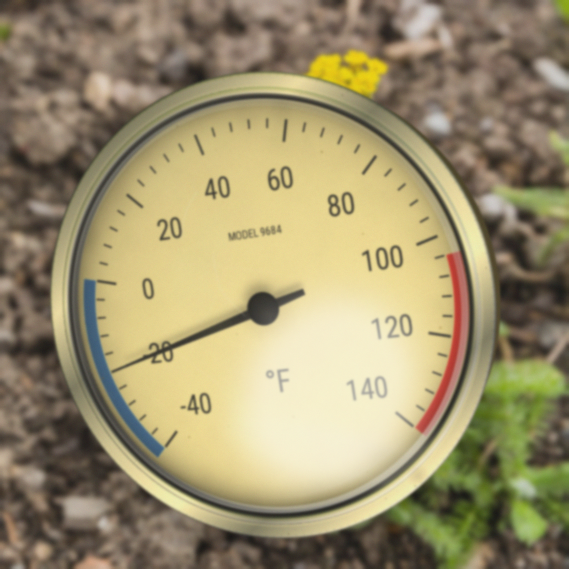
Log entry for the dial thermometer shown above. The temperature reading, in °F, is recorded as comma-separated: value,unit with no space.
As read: -20,°F
